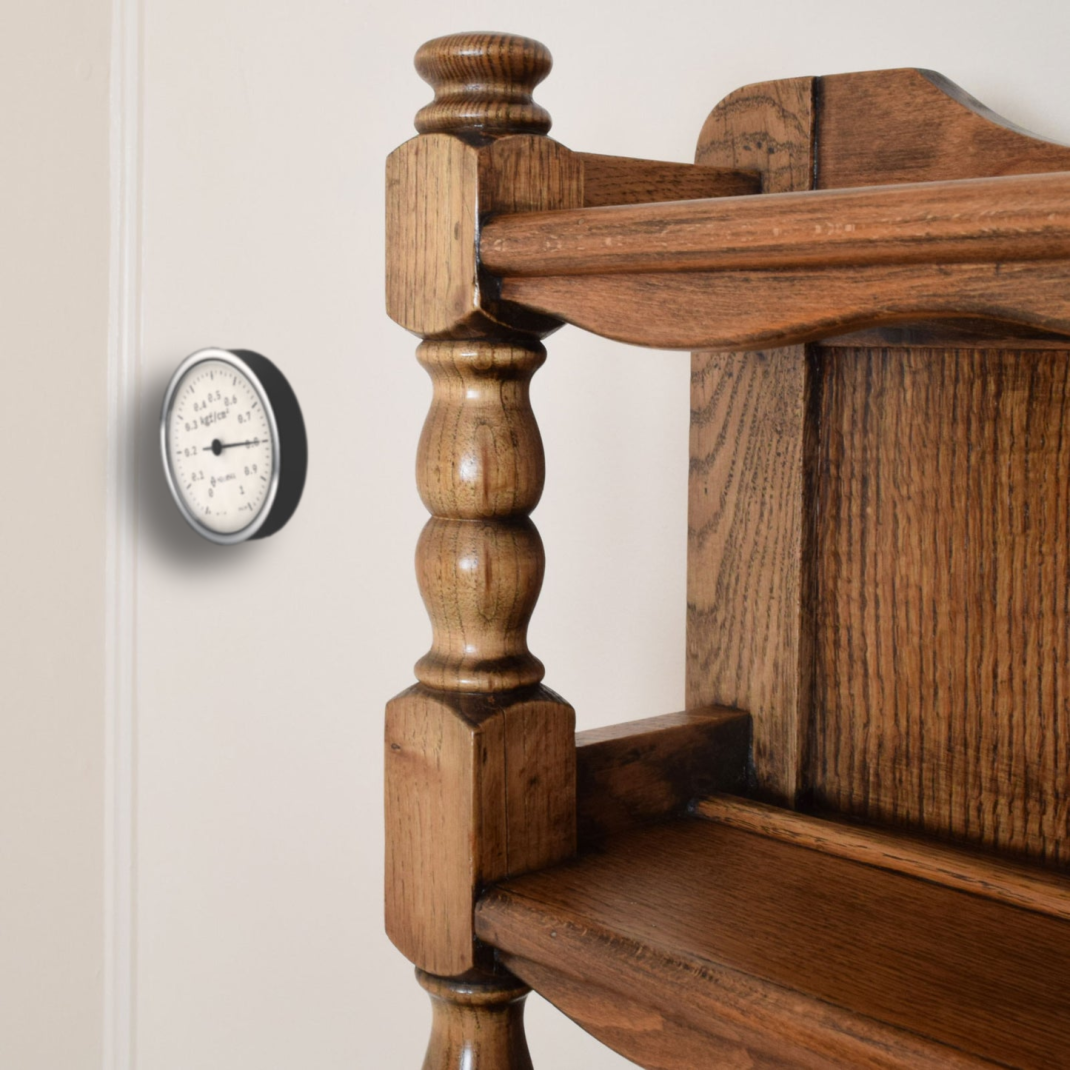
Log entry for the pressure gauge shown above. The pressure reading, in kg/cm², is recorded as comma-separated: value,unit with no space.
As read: 0.8,kg/cm²
